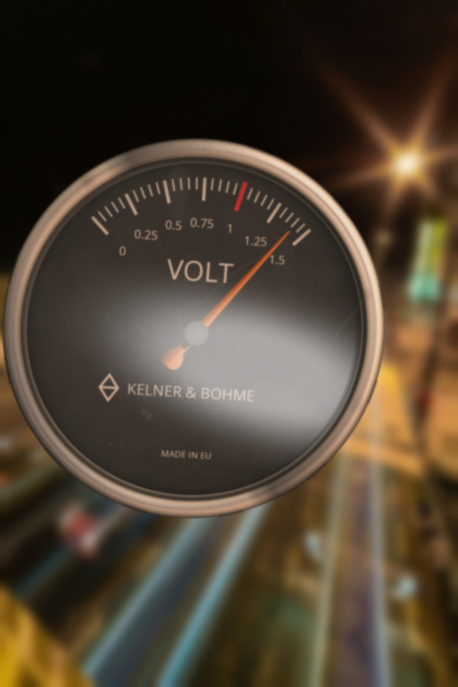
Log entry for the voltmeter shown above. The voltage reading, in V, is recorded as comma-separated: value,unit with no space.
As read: 1.4,V
